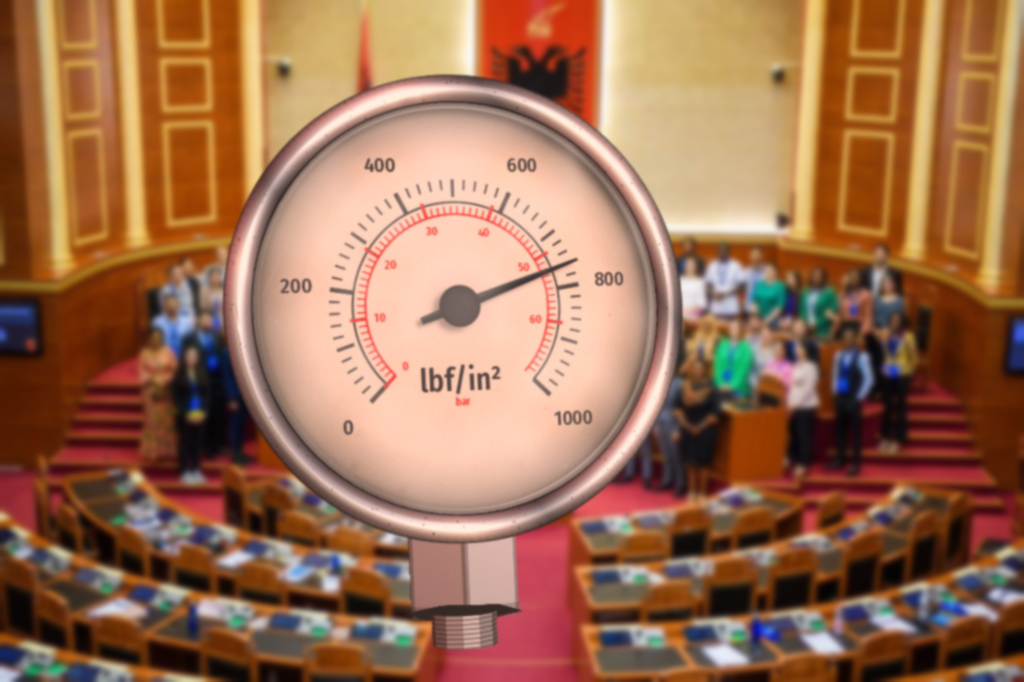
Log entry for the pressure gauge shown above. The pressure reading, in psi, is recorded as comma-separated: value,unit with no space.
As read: 760,psi
